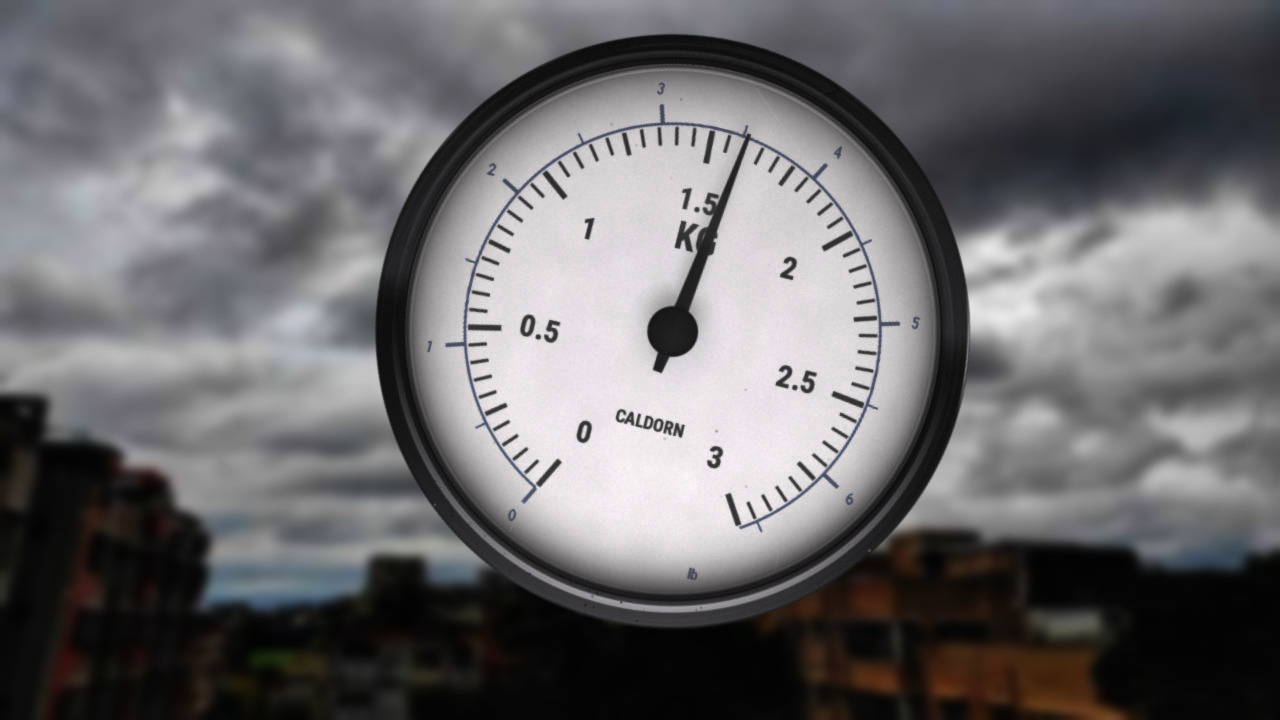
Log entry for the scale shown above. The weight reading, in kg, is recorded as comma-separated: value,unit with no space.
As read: 1.6,kg
